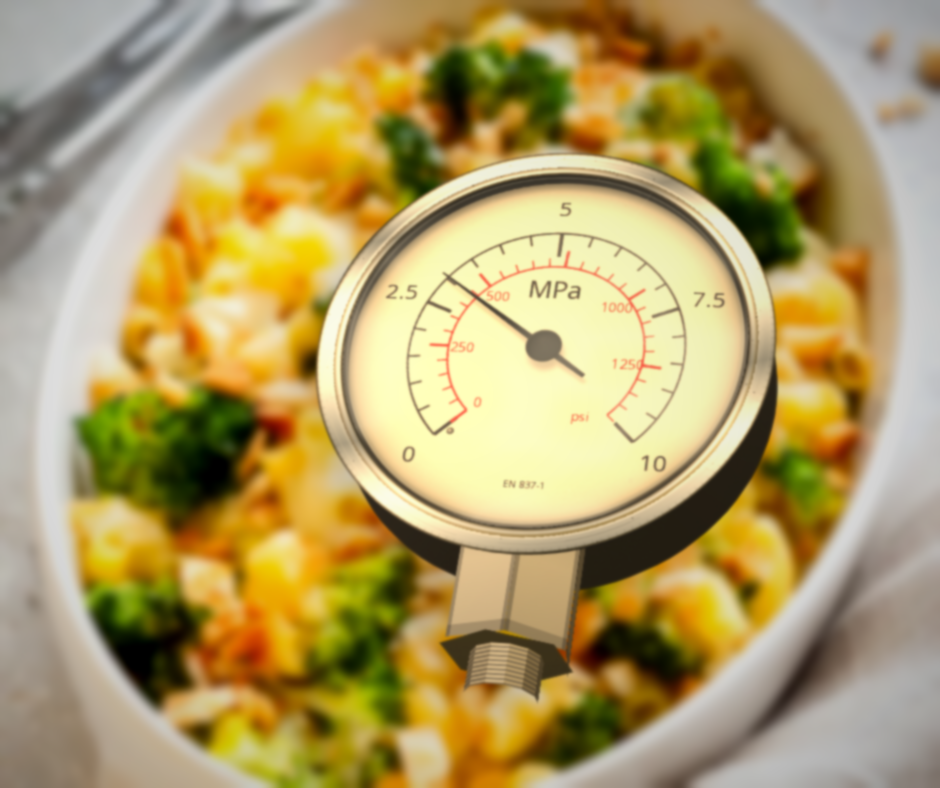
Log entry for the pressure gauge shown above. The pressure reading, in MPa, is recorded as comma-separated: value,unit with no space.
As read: 3,MPa
